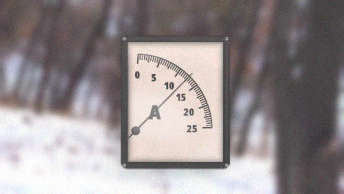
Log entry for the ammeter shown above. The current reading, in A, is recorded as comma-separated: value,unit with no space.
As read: 12.5,A
